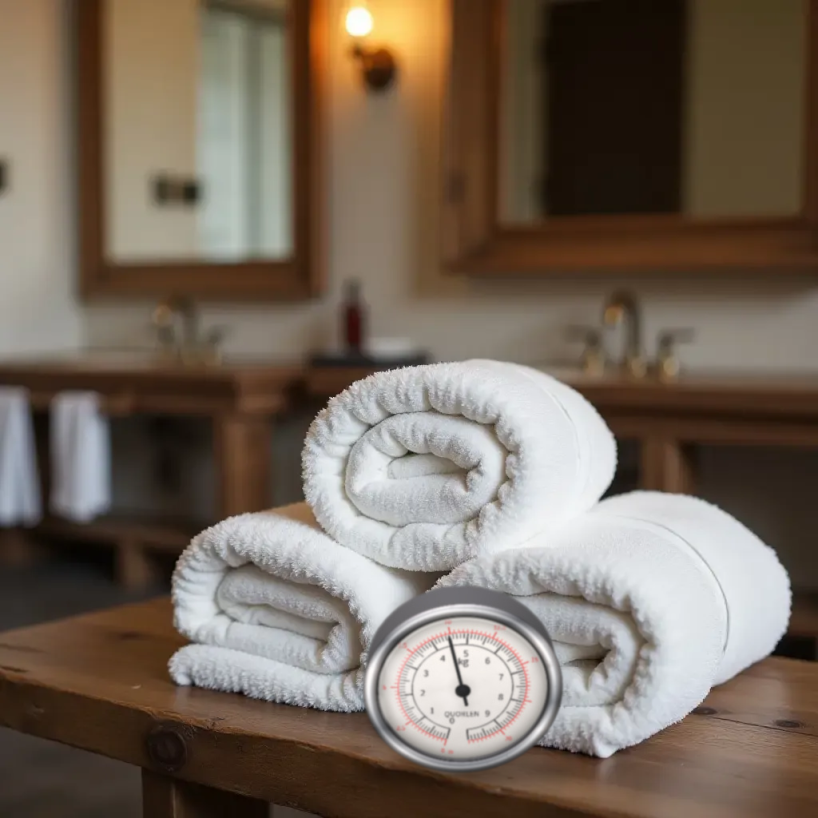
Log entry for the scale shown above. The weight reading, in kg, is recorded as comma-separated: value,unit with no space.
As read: 4.5,kg
